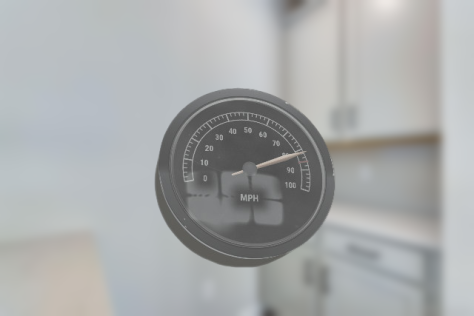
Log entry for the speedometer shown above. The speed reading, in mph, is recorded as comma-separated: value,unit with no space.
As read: 82,mph
